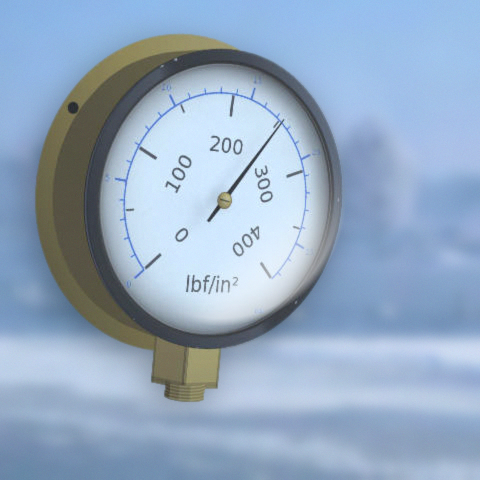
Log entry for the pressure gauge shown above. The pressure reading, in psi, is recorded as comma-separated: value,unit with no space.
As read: 250,psi
